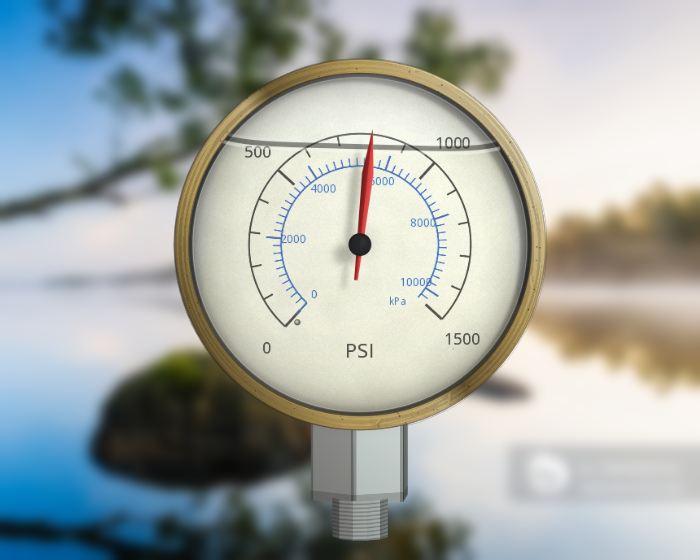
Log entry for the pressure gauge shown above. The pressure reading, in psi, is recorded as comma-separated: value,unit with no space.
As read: 800,psi
